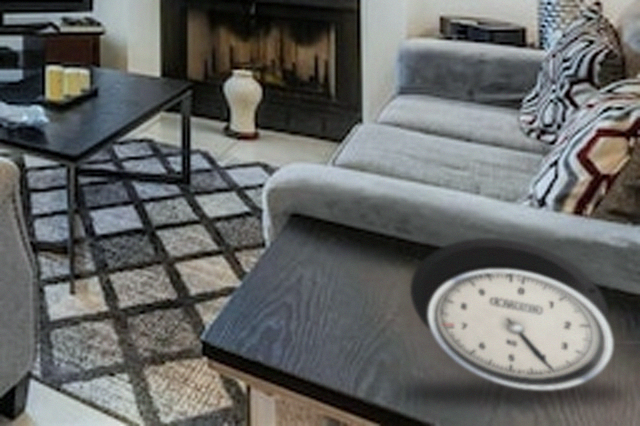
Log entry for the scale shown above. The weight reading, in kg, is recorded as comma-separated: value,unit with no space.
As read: 4,kg
